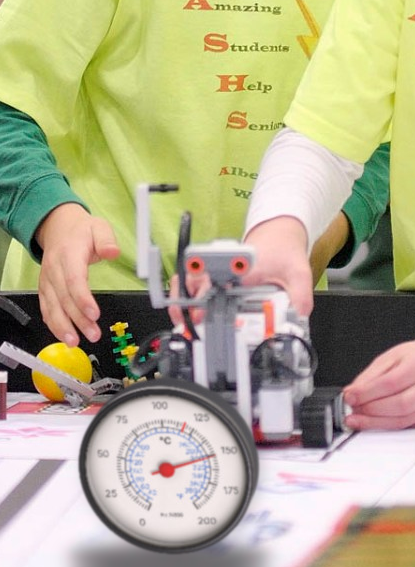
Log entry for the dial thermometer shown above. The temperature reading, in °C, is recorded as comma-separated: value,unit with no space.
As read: 150,°C
